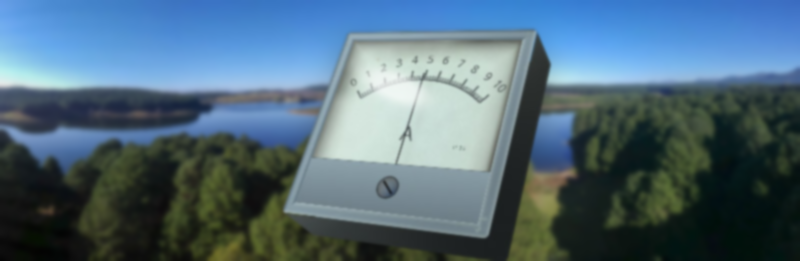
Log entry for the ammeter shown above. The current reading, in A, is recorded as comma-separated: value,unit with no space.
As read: 5,A
